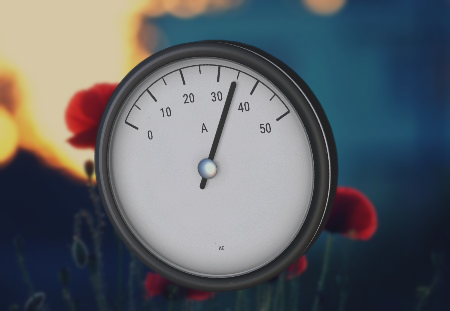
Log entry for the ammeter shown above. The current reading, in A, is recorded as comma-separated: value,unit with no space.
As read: 35,A
